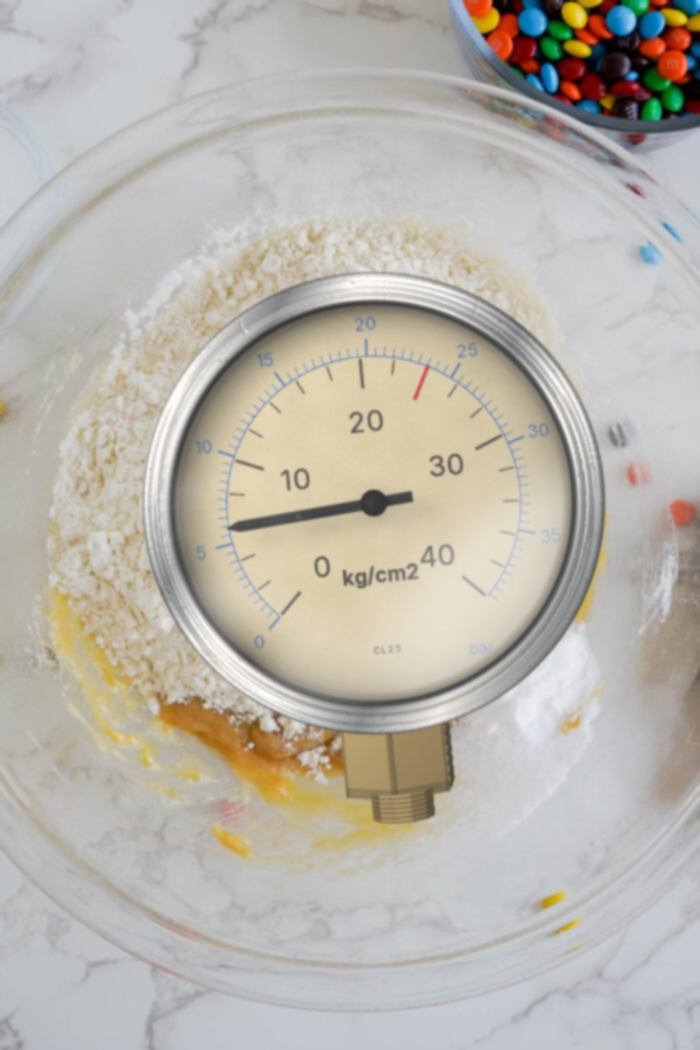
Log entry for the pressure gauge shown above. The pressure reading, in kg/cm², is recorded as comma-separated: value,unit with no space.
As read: 6,kg/cm²
